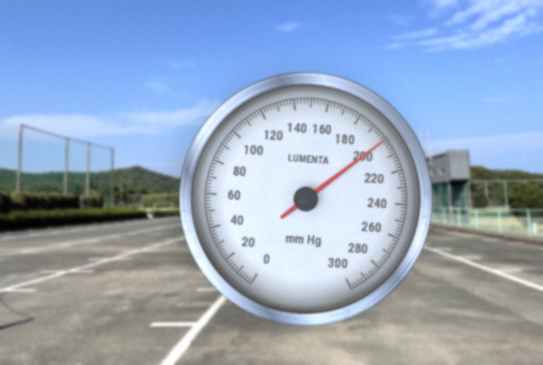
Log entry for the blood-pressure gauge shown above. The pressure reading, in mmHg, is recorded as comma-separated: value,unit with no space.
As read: 200,mmHg
